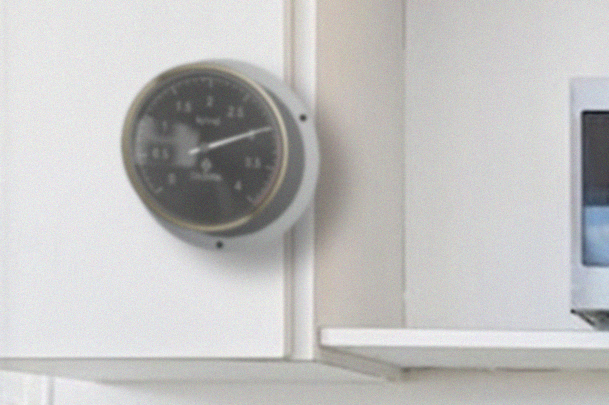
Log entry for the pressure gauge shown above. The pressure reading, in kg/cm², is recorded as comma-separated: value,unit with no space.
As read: 3,kg/cm²
